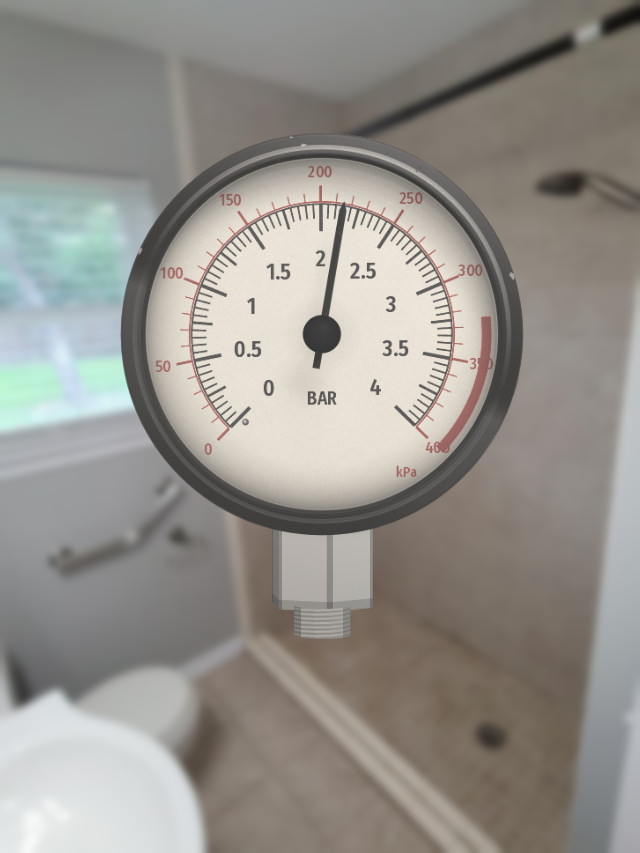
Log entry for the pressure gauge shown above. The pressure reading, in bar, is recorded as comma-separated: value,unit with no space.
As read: 2.15,bar
